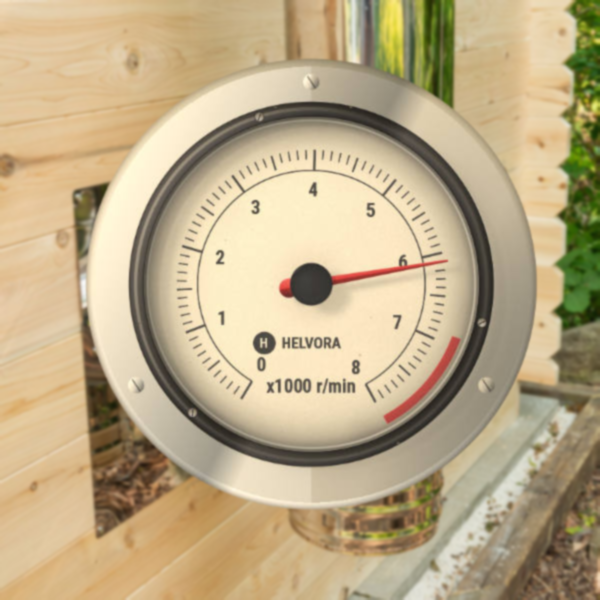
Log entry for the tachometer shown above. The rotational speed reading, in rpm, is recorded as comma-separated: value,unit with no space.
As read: 6100,rpm
